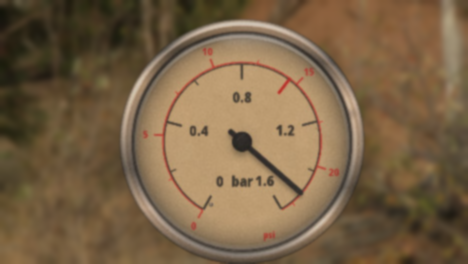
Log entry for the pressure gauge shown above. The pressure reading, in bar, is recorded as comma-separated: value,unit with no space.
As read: 1.5,bar
